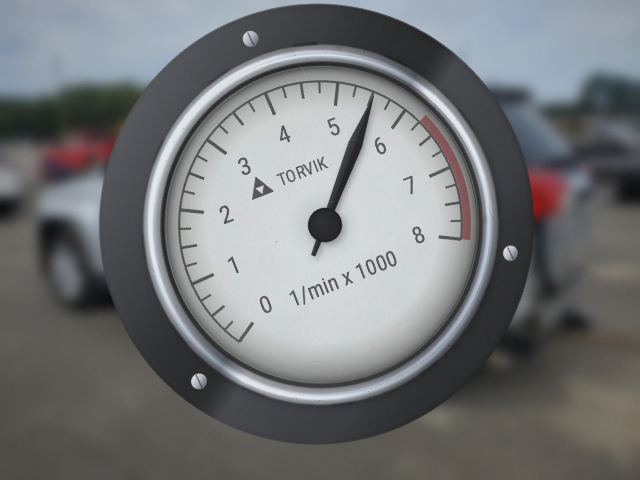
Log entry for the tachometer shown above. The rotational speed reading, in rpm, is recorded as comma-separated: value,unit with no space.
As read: 5500,rpm
